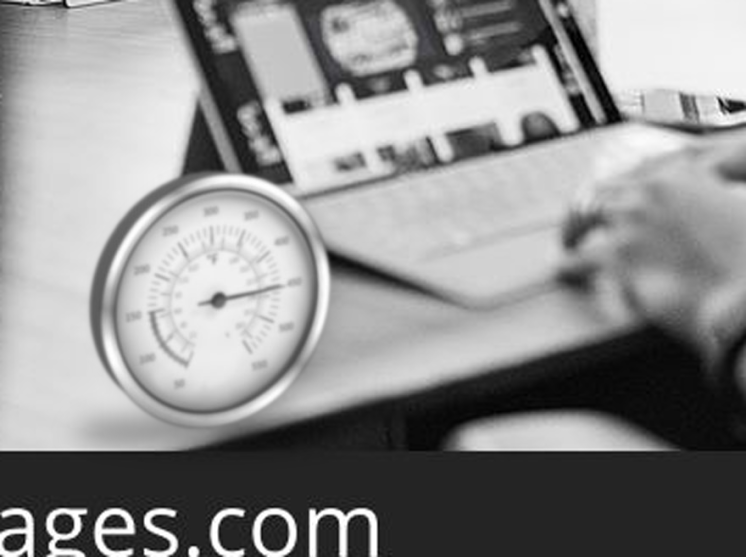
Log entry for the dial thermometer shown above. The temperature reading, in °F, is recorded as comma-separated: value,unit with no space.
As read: 450,°F
